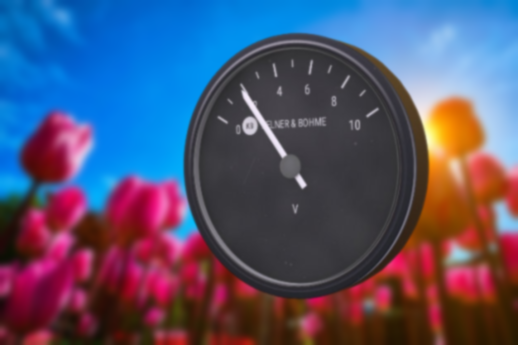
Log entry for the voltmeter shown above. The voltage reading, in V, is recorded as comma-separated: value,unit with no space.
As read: 2,V
